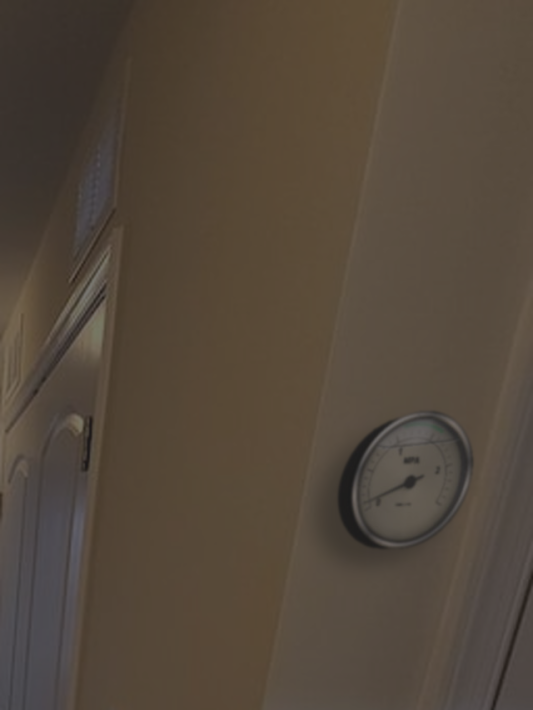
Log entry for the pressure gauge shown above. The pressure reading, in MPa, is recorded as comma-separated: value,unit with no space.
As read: 0.1,MPa
